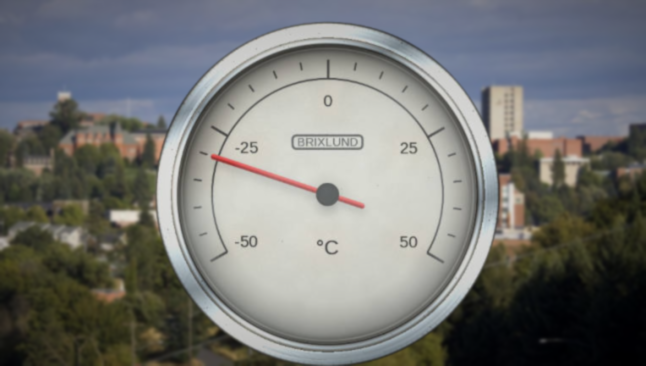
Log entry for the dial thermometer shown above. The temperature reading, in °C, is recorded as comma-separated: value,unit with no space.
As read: -30,°C
